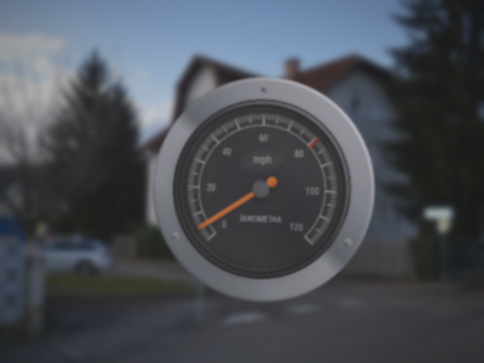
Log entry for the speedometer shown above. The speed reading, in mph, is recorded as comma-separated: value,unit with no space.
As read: 5,mph
